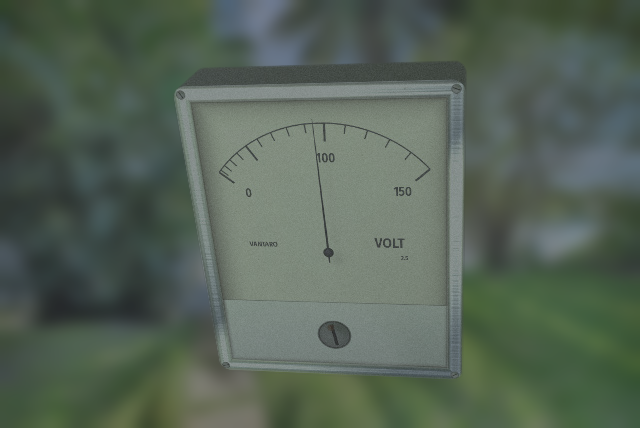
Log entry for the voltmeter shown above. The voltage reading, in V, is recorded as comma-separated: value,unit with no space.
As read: 95,V
